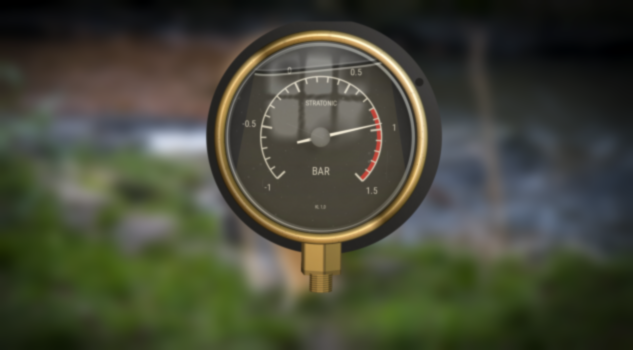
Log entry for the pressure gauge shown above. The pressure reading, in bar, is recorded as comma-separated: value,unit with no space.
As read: 0.95,bar
